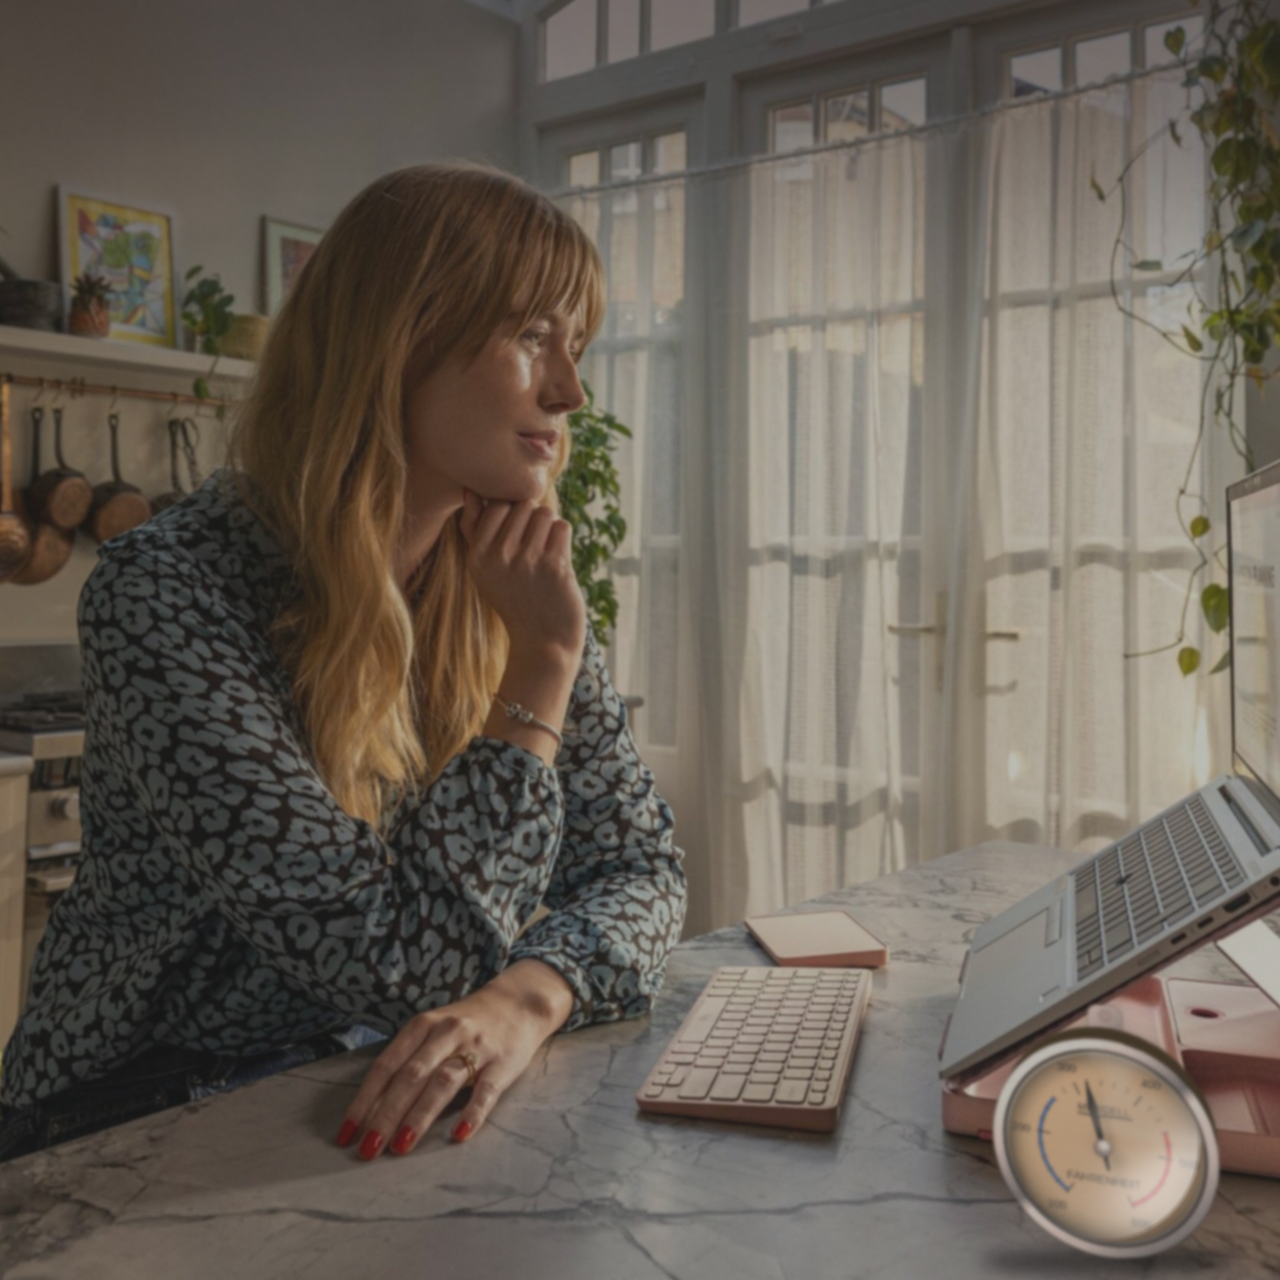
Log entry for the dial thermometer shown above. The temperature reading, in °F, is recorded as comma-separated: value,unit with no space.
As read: 320,°F
